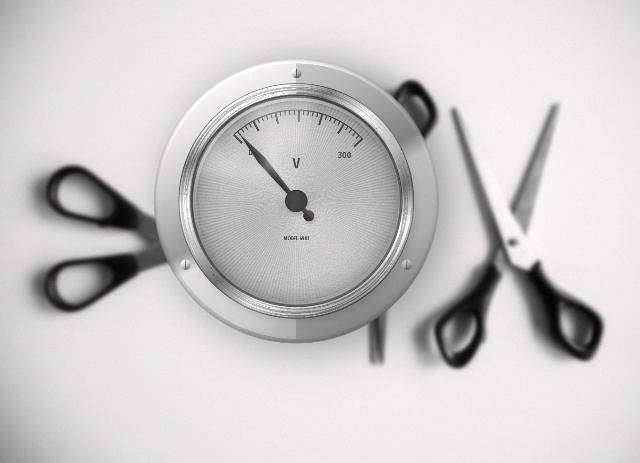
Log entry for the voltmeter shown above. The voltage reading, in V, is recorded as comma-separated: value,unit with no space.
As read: 10,V
